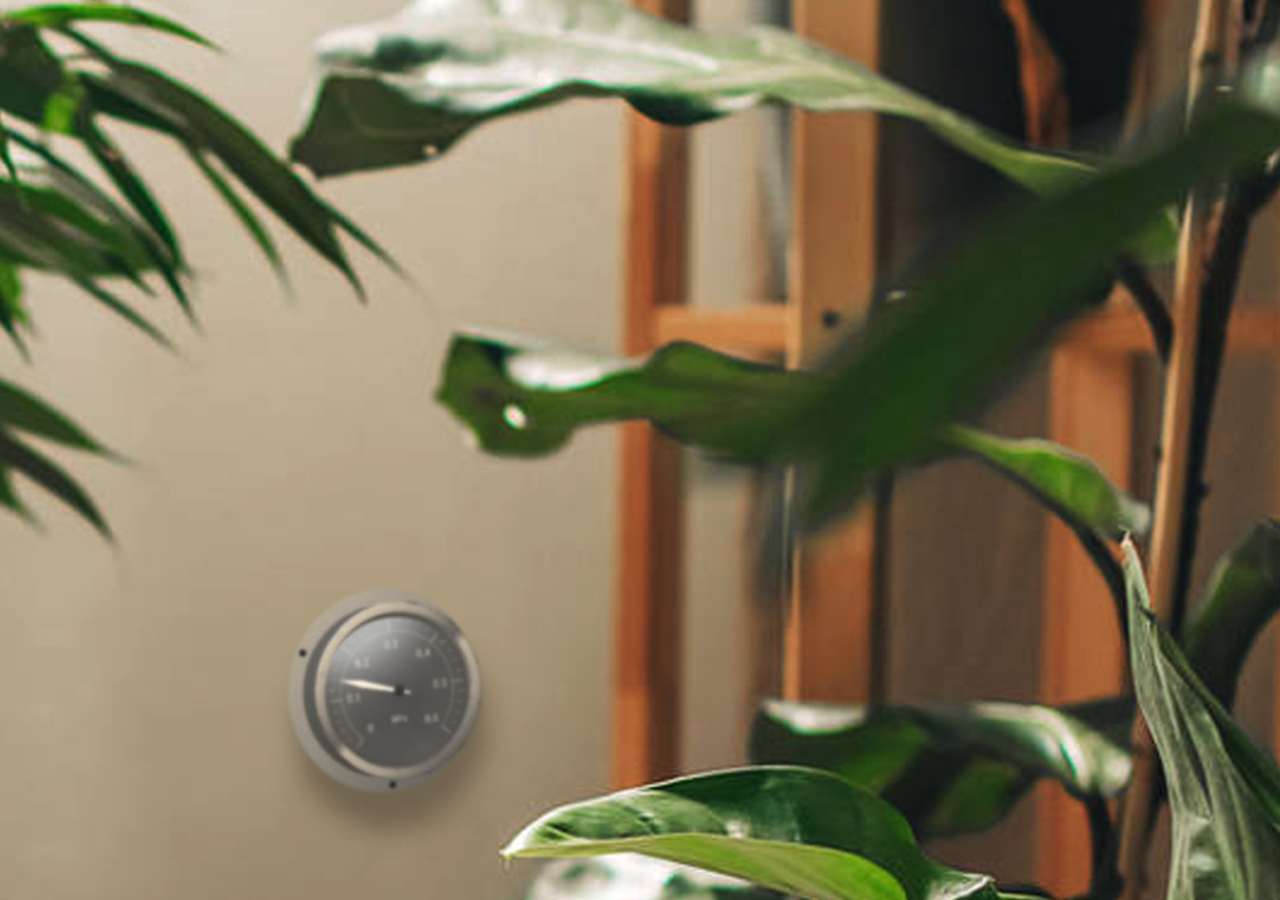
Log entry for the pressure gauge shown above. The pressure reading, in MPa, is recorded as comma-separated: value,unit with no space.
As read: 0.14,MPa
